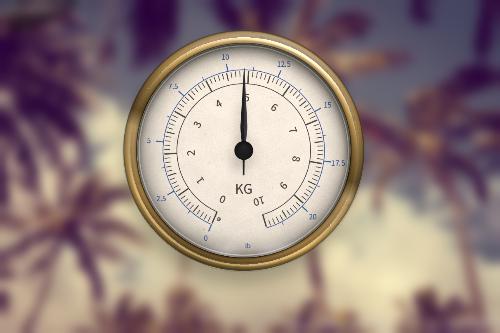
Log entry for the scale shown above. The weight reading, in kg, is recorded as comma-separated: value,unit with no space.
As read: 4.9,kg
